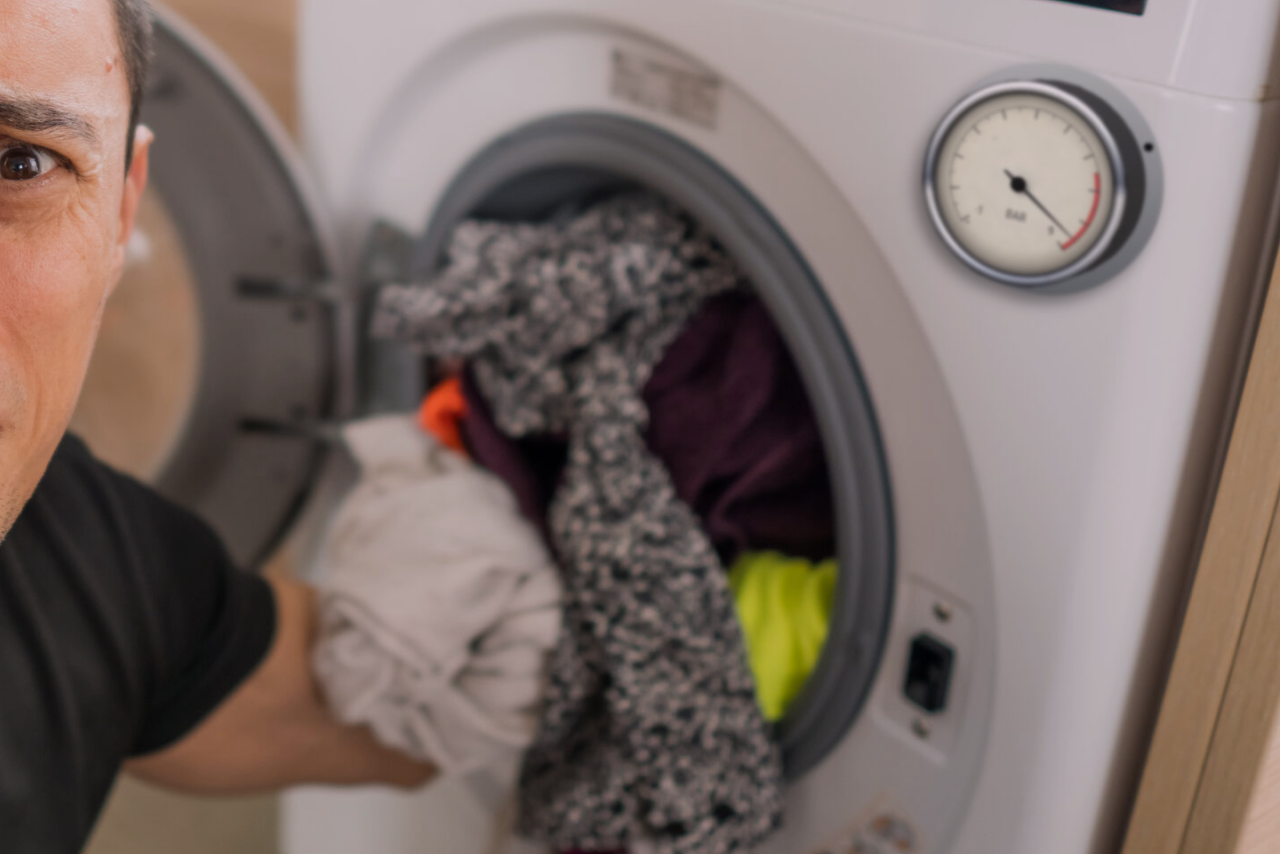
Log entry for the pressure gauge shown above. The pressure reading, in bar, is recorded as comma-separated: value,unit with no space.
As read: 8.5,bar
